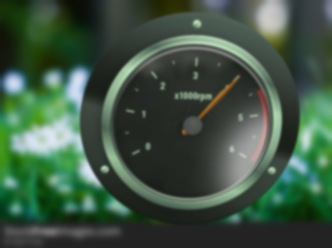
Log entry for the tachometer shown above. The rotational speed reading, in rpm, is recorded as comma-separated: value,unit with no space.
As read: 4000,rpm
